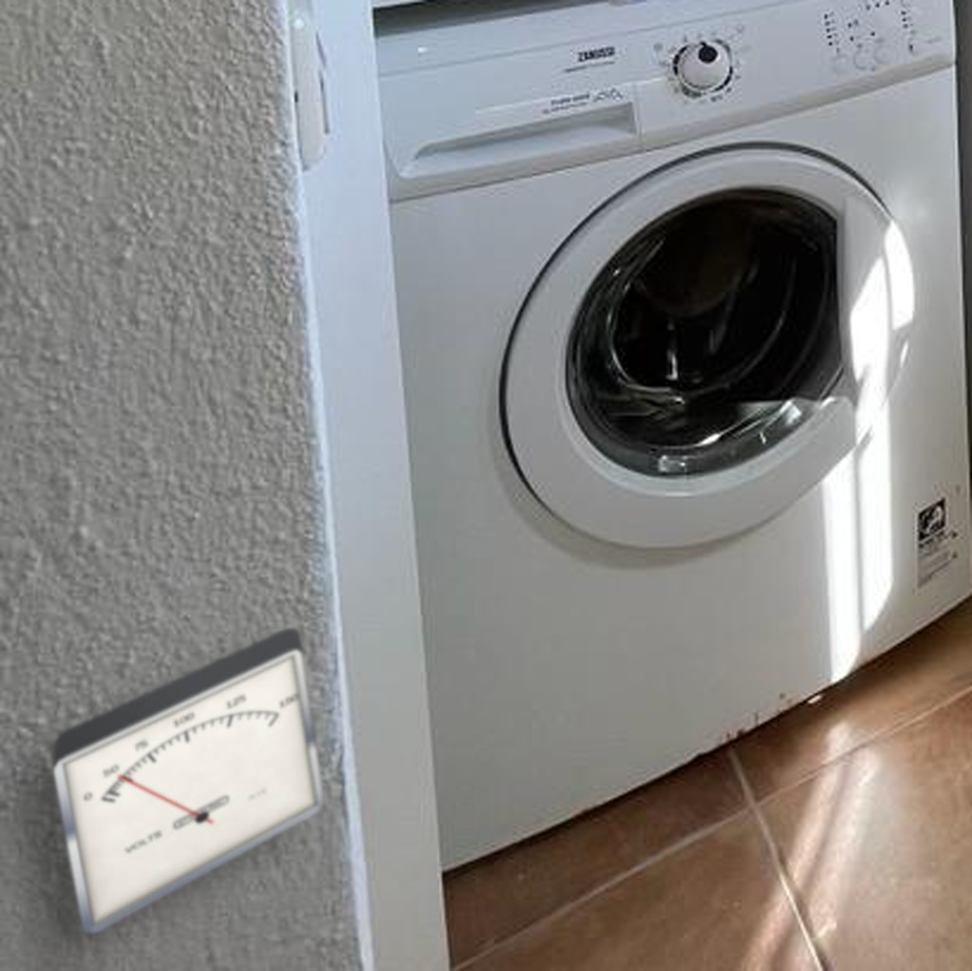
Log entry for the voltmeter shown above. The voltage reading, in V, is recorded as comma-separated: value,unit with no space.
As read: 50,V
